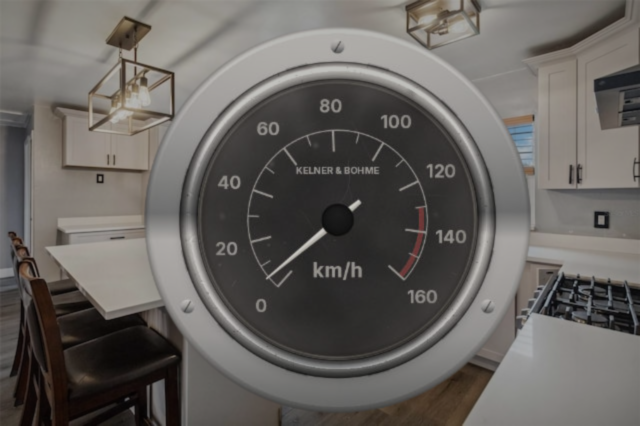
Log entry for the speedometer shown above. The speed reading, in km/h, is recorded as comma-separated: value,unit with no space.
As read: 5,km/h
